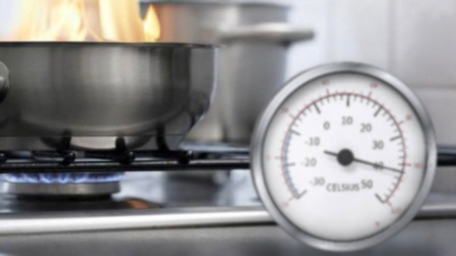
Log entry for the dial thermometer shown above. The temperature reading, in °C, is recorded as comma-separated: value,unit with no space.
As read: 40,°C
